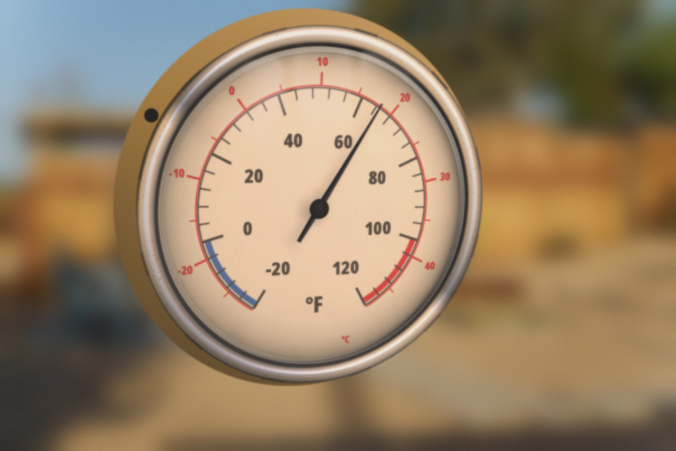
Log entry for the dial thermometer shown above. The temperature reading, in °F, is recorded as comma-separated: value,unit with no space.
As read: 64,°F
